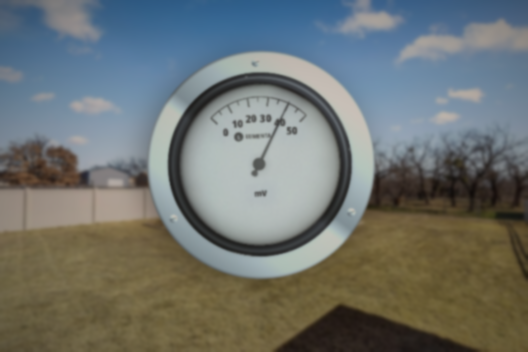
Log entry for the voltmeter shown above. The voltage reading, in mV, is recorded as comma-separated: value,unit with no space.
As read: 40,mV
